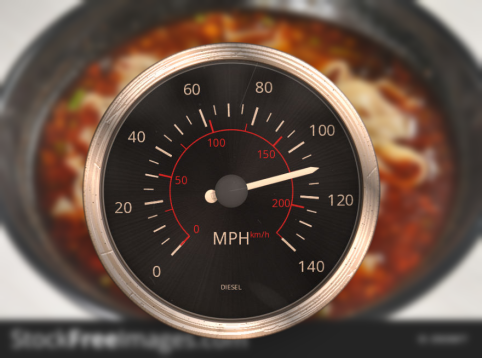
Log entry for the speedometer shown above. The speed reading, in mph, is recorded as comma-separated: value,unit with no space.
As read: 110,mph
